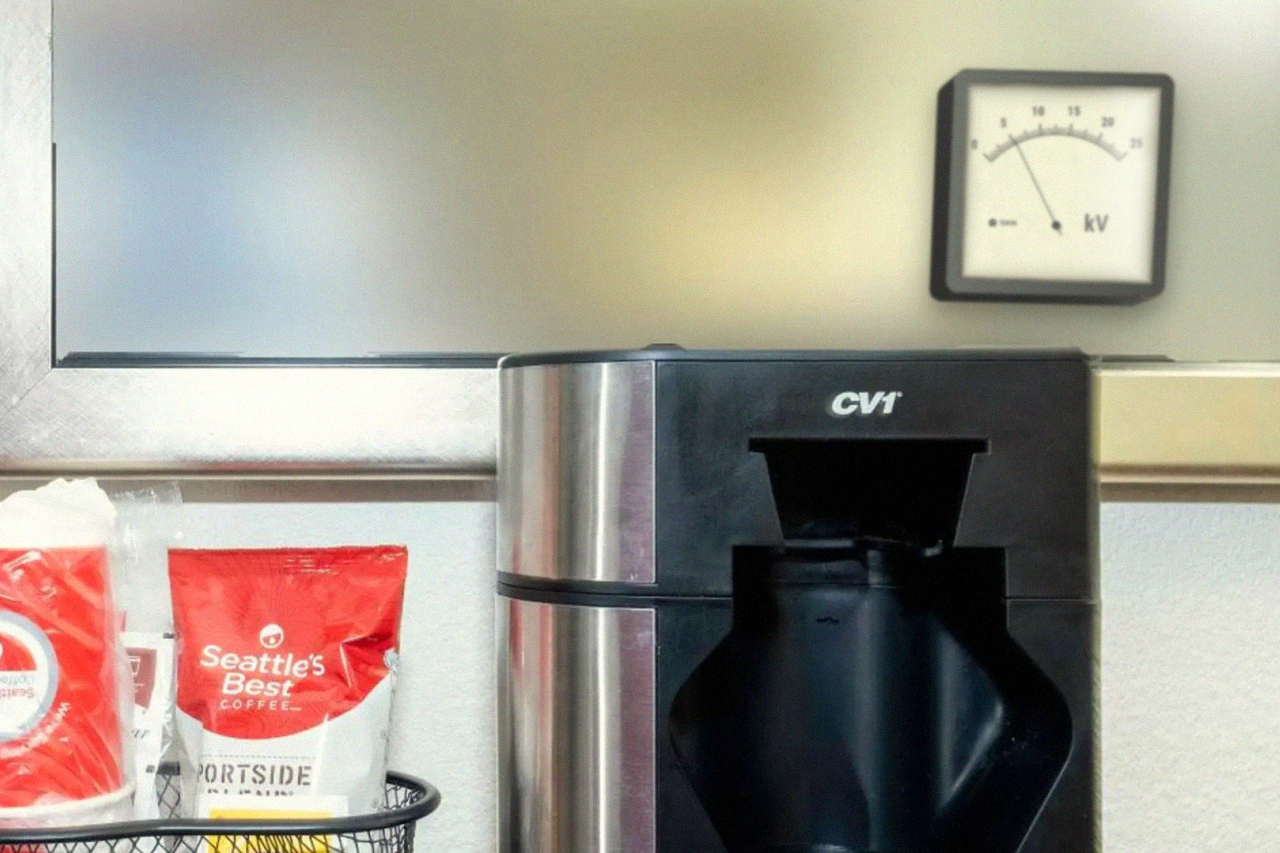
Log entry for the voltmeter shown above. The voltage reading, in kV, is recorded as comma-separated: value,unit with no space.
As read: 5,kV
